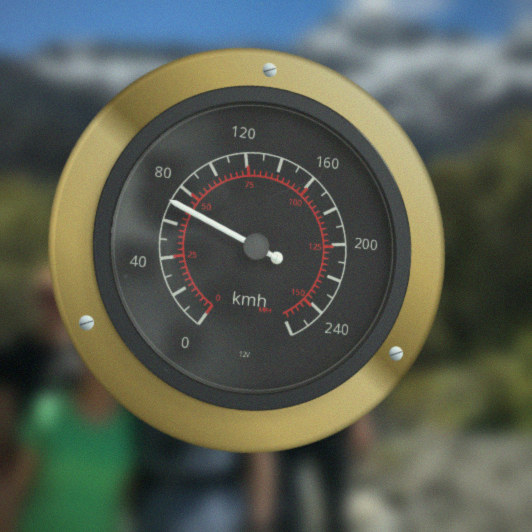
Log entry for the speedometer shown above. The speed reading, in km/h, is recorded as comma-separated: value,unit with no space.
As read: 70,km/h
